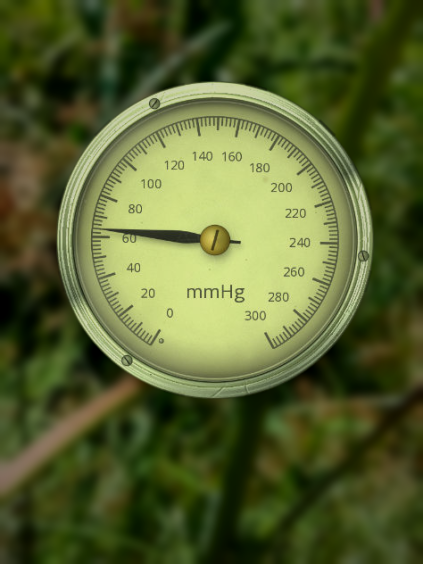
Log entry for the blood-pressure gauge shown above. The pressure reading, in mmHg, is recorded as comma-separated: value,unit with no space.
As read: 64,mmHg
